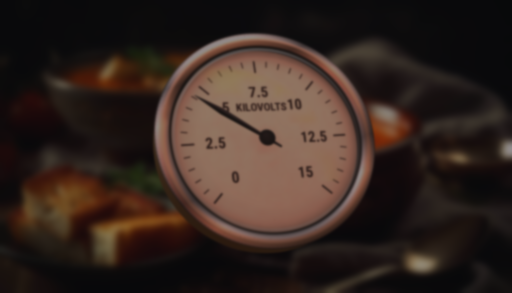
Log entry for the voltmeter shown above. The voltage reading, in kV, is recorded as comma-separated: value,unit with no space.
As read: 4.5,kV
